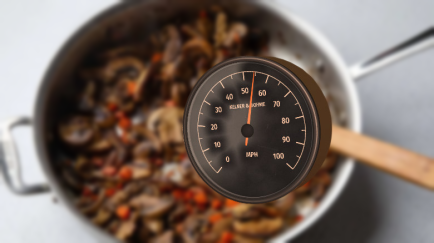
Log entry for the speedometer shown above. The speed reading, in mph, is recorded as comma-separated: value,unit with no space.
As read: 55,mph
